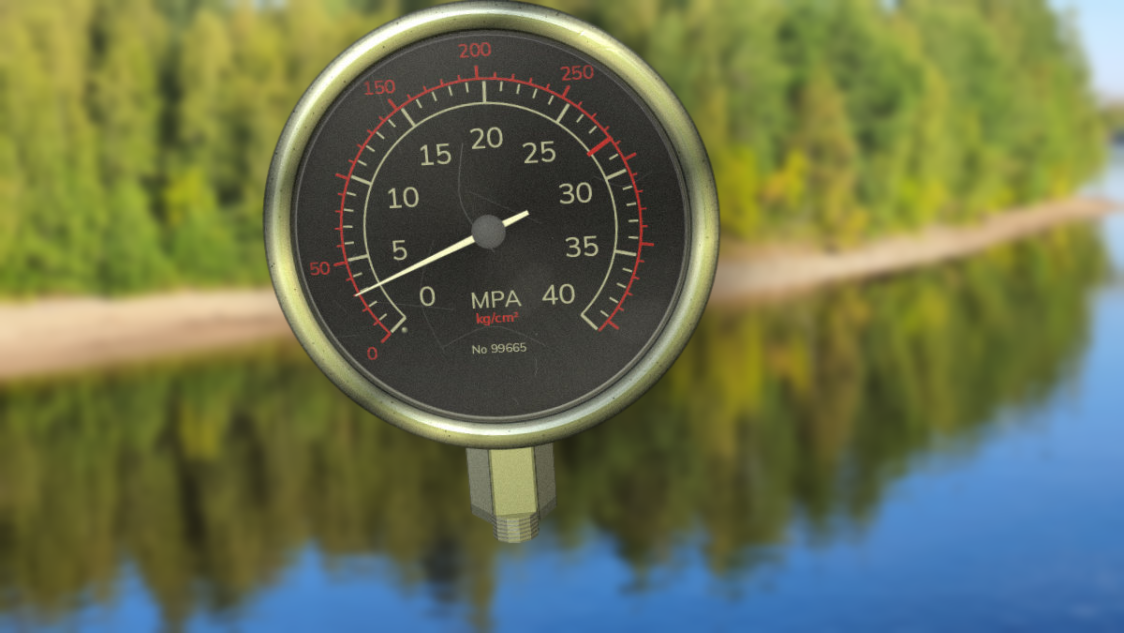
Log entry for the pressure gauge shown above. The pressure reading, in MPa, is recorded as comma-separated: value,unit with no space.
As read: 3,MPa
